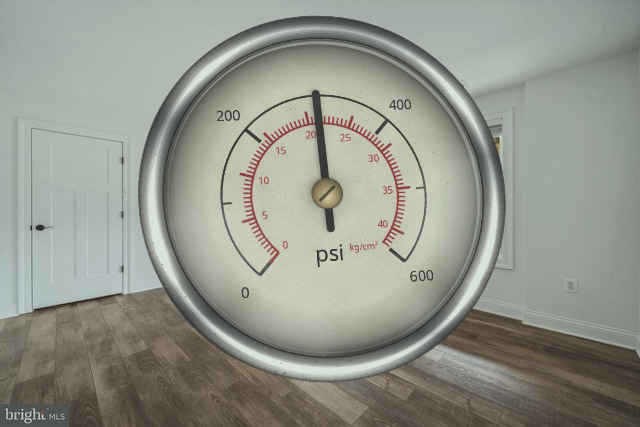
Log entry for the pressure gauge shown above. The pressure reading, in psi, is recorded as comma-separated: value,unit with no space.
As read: 300,psi
